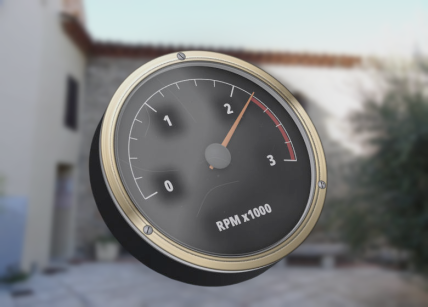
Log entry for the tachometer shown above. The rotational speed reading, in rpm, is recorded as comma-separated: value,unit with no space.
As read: 2200,rpm
